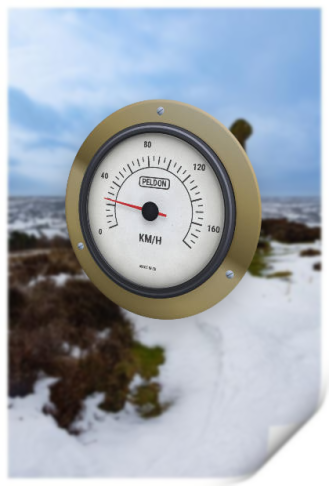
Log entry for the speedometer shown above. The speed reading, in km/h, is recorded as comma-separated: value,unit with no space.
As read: 25,km/h
